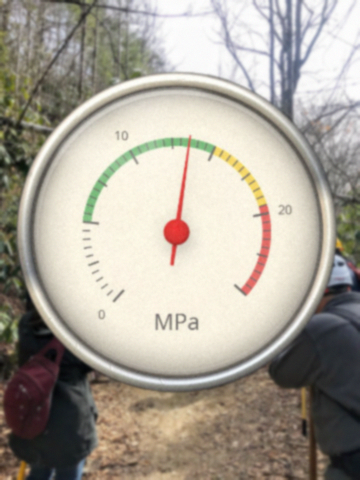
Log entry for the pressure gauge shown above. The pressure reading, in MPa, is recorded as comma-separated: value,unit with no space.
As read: 13.5,MPa
